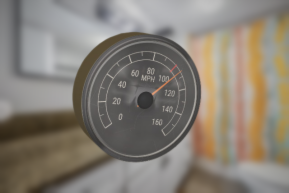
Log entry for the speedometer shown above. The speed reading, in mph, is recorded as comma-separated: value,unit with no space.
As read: 105,mph
